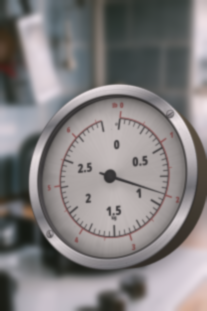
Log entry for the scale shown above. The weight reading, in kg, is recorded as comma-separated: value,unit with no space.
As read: 0.9,kg
